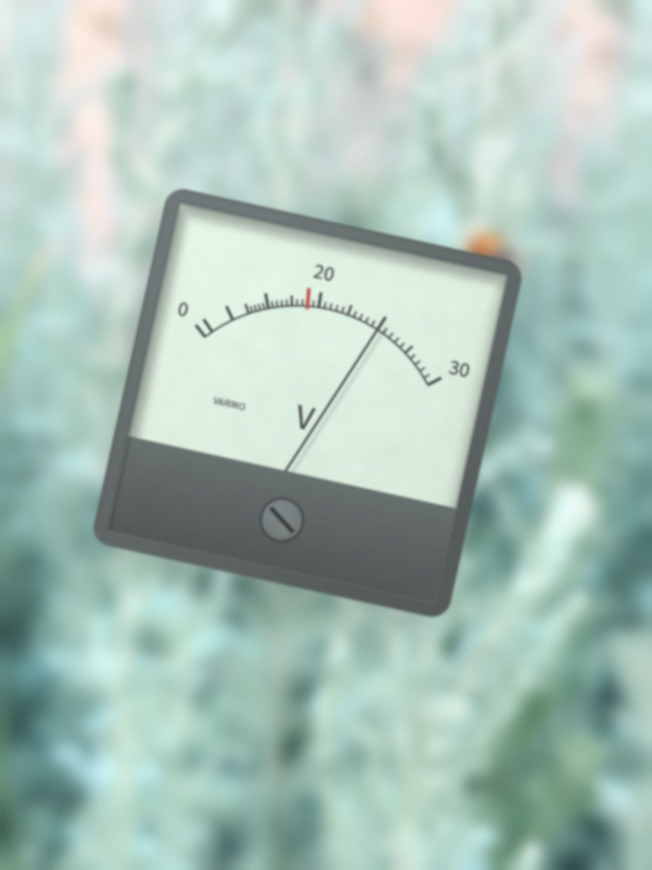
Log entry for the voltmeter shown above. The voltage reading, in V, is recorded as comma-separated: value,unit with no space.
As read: 25,V
